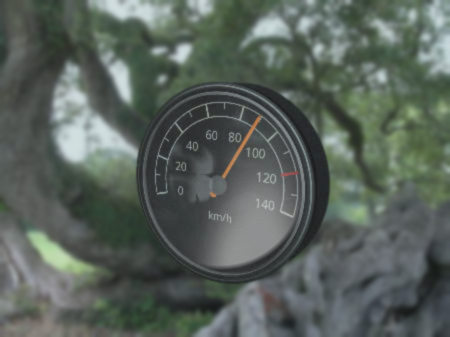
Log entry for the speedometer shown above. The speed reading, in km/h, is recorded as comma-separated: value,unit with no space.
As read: 90,km/h
